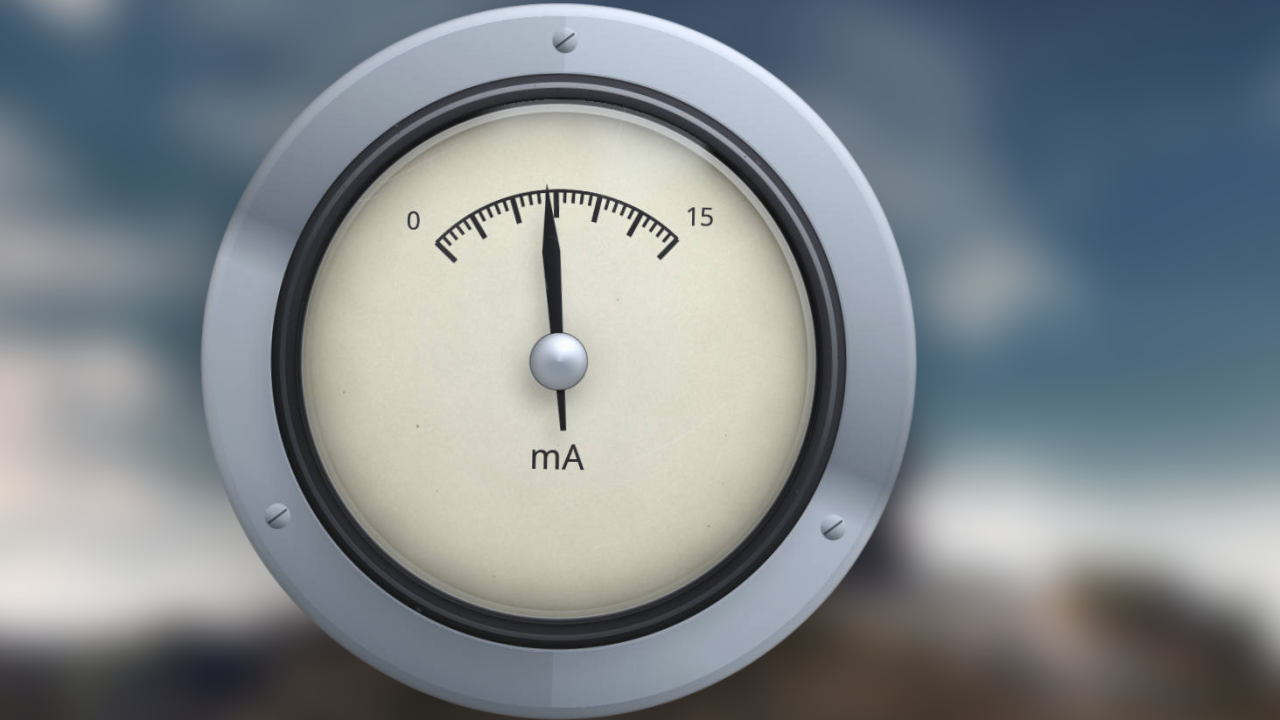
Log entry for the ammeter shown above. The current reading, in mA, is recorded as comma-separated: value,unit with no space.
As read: 7,mA
